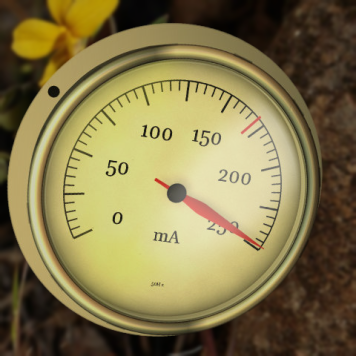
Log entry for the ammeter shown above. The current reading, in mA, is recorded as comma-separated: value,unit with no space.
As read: 247.5,mA
